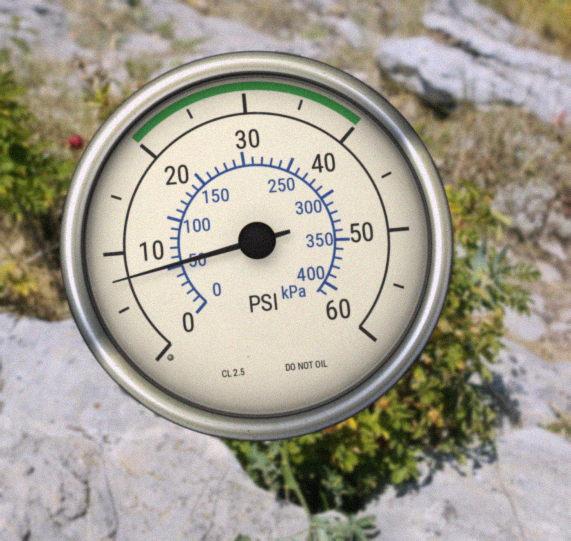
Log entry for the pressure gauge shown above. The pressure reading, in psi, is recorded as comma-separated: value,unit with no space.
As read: 7.5,psi
